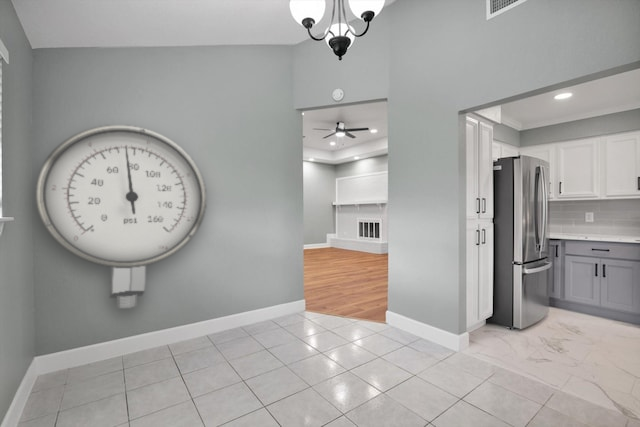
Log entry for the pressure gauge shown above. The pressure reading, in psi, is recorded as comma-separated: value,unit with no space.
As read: 75,psi
